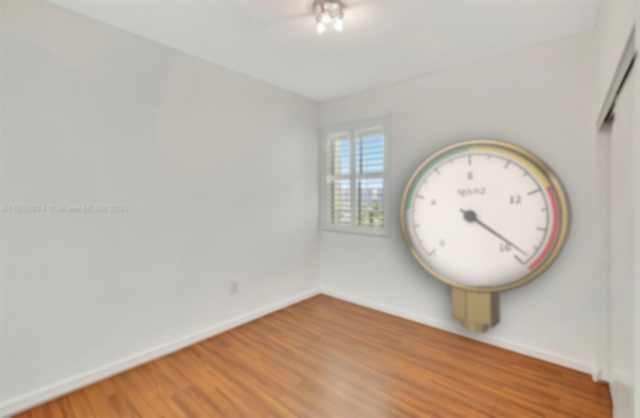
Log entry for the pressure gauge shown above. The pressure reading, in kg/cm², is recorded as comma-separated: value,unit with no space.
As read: 15.5,kg/cm²
